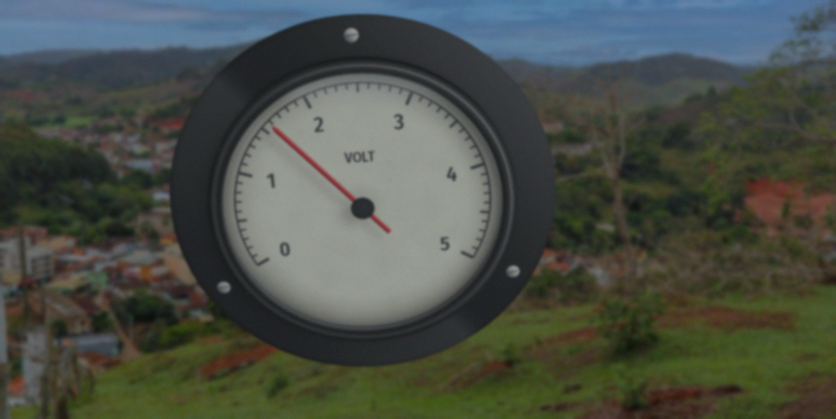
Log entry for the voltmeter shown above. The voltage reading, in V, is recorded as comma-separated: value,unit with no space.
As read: 1.6,V
